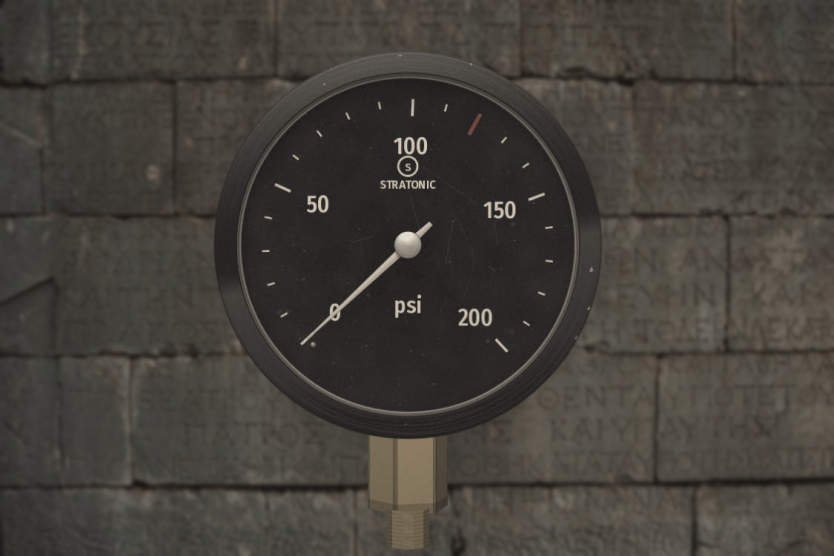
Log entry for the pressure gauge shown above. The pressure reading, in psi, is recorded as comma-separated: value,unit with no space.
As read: 0,psi
